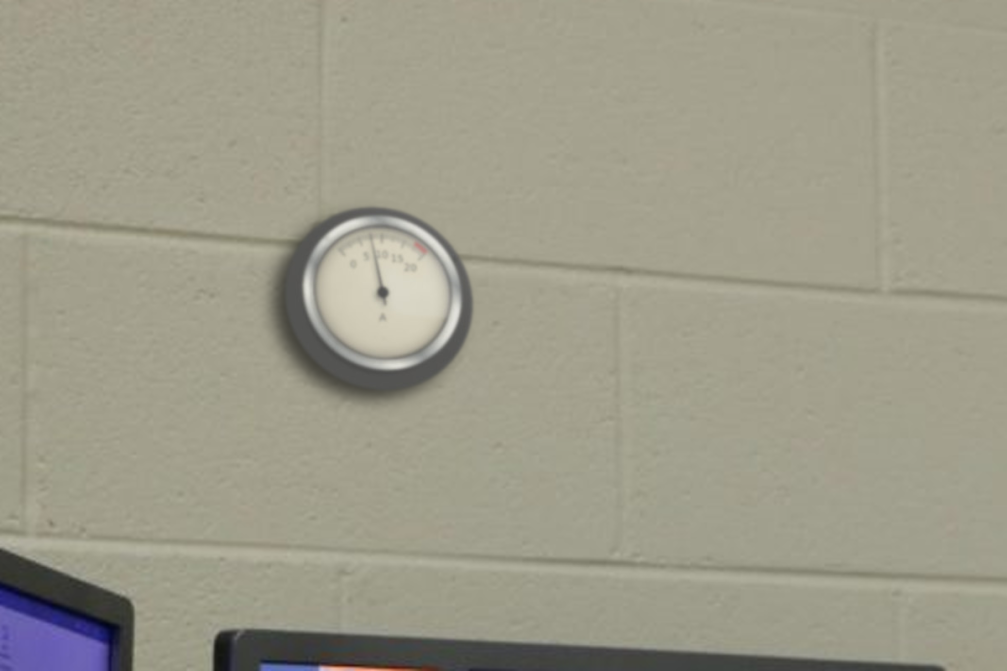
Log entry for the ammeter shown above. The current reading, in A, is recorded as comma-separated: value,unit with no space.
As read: 7.5,A
